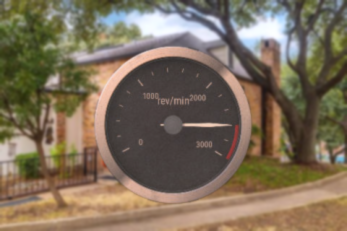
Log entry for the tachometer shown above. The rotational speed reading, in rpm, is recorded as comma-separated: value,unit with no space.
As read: 2600,rpm
